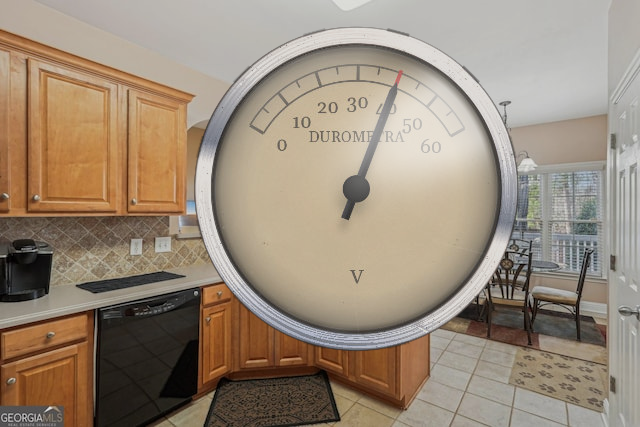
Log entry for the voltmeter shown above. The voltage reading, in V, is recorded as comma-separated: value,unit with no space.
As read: 40,V
